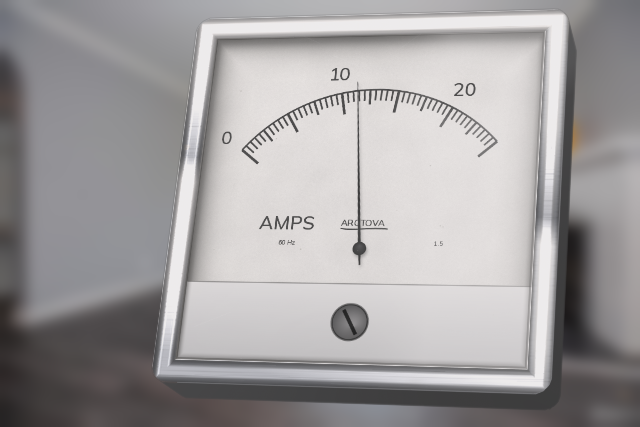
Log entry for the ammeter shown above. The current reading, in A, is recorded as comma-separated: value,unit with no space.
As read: 11.5,A
